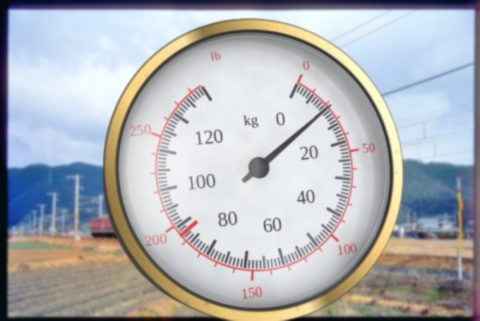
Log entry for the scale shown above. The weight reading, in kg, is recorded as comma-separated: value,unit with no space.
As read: 10,kg
